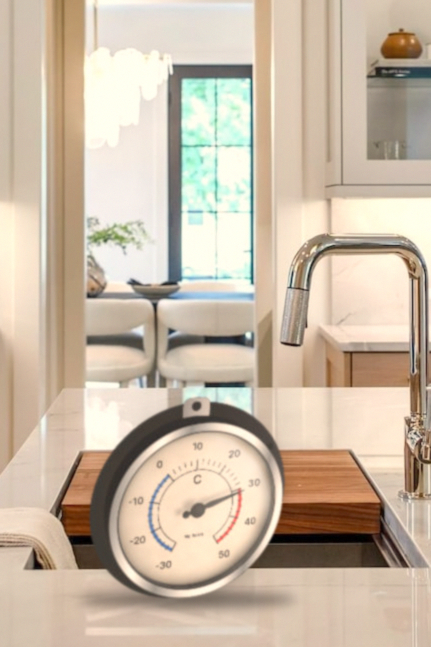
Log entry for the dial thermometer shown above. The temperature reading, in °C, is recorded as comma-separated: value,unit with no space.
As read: 30,°C
